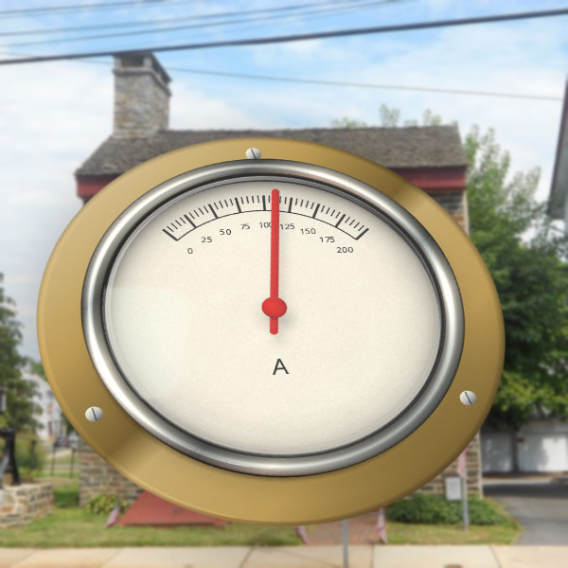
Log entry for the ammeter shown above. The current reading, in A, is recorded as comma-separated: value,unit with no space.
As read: 110,A
